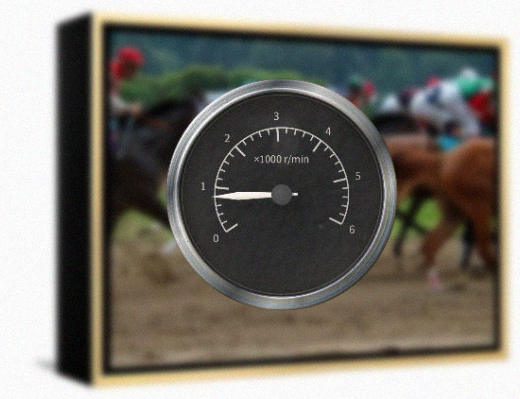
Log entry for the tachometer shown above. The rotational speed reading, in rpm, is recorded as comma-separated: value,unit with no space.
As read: 800,rpm
